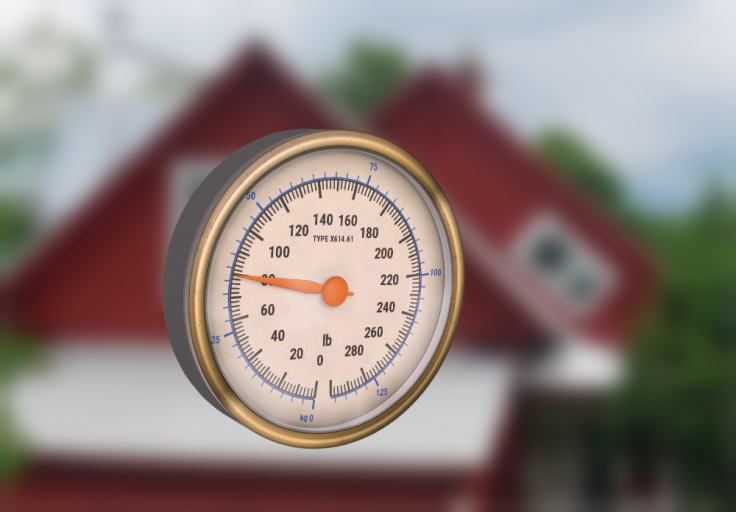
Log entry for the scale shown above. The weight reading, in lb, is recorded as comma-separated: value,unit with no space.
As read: 80,lb
